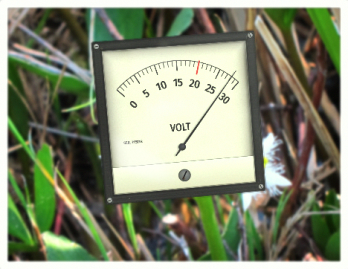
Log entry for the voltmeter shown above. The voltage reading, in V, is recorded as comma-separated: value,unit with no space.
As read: 28,V
